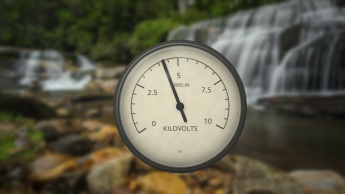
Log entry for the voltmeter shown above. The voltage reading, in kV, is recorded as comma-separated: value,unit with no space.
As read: 4.25,kV
